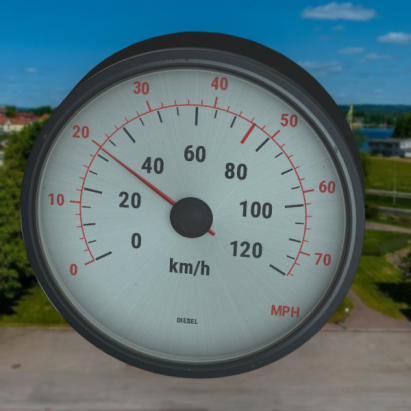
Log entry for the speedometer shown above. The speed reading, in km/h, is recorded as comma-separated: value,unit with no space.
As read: 32.5,km/h
